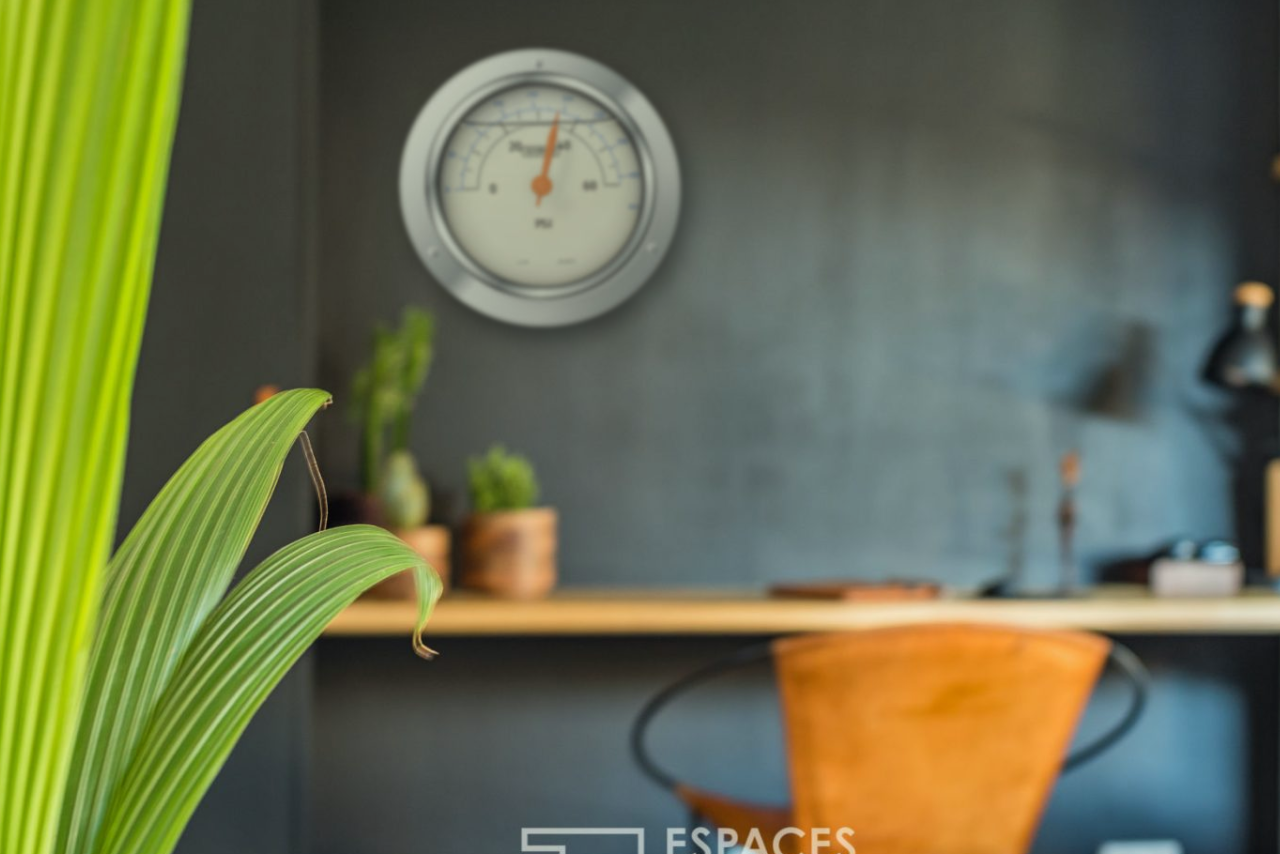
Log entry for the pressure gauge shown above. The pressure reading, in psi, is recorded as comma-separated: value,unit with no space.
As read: 35,psi
